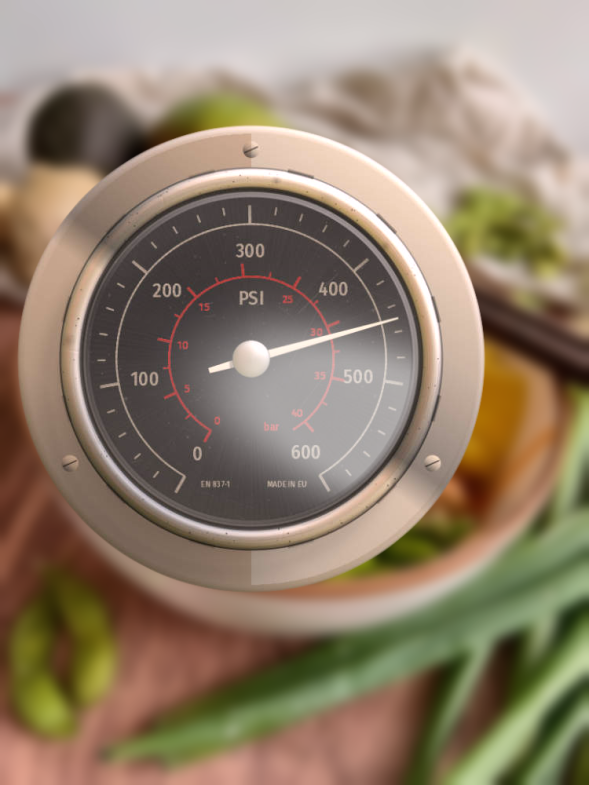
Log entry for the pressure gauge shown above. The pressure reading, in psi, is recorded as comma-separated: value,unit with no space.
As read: 450,psi
